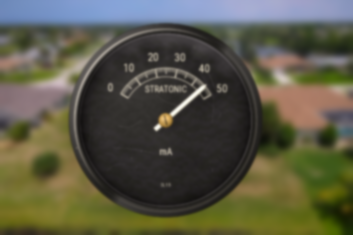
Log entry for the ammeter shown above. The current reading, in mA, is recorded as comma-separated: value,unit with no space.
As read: 45,mA
